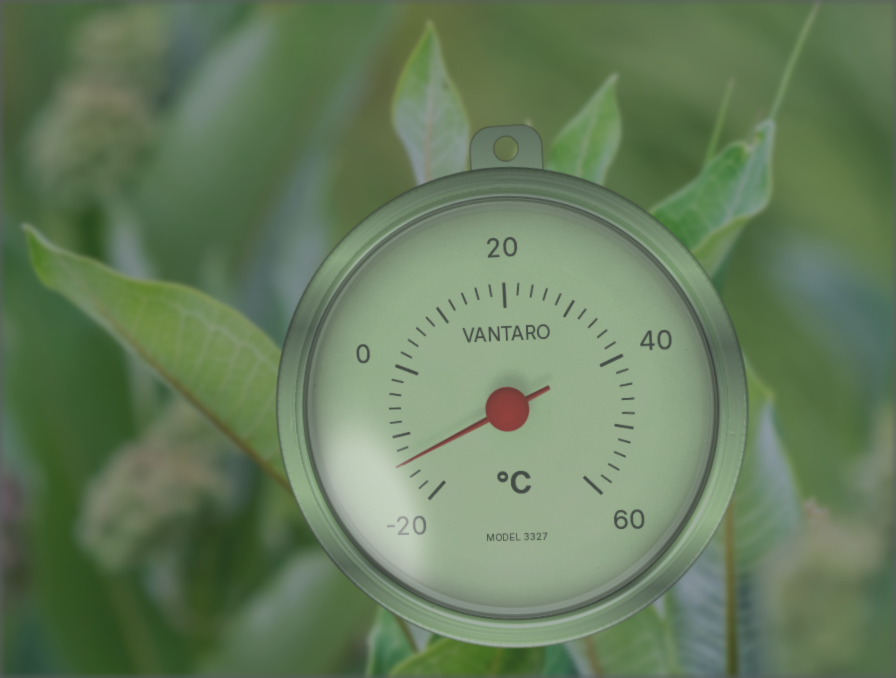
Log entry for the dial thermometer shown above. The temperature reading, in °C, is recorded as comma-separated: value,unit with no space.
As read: -14,°C
